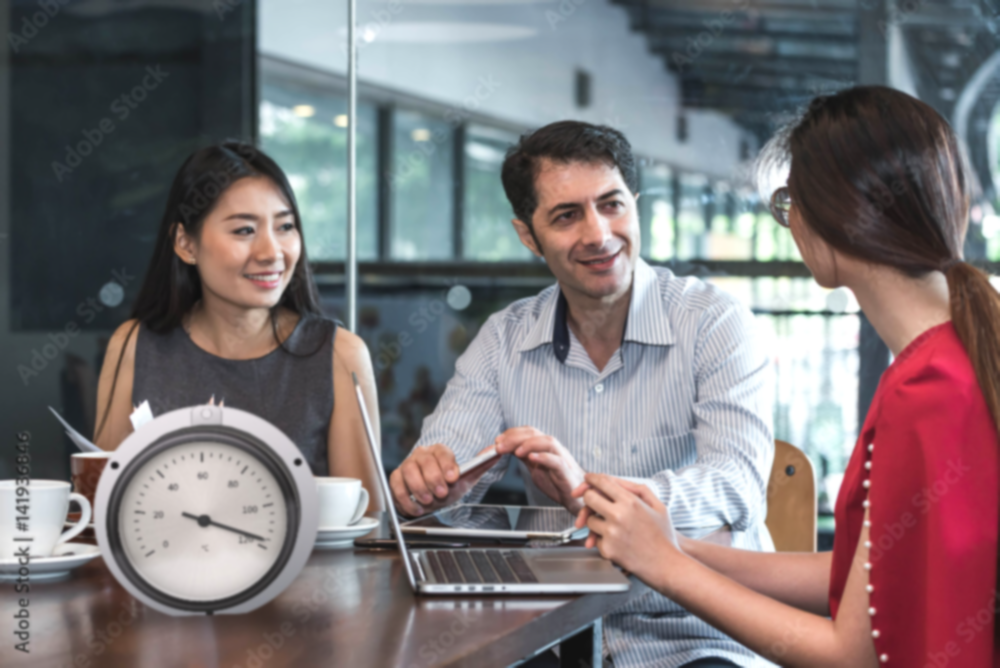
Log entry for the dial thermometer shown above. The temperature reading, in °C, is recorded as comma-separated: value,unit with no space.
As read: 116,°C
